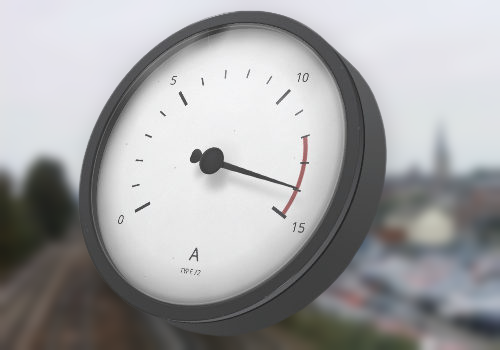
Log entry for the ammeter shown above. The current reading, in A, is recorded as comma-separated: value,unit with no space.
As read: 14,A
